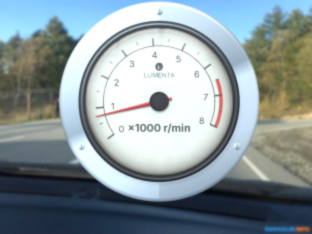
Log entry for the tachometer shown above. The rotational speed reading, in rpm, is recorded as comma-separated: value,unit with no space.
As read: 750,rpm
